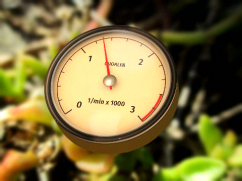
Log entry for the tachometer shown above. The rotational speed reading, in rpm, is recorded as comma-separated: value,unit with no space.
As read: 1300,rpm
